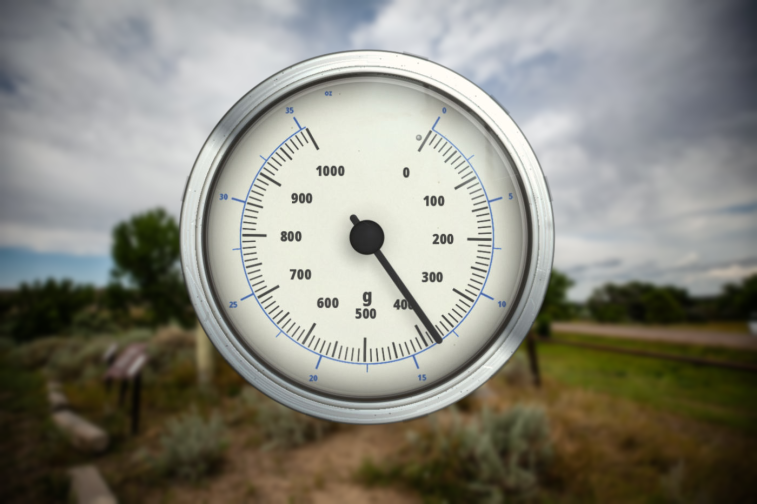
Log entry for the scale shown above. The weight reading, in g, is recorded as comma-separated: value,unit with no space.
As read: 380,g
